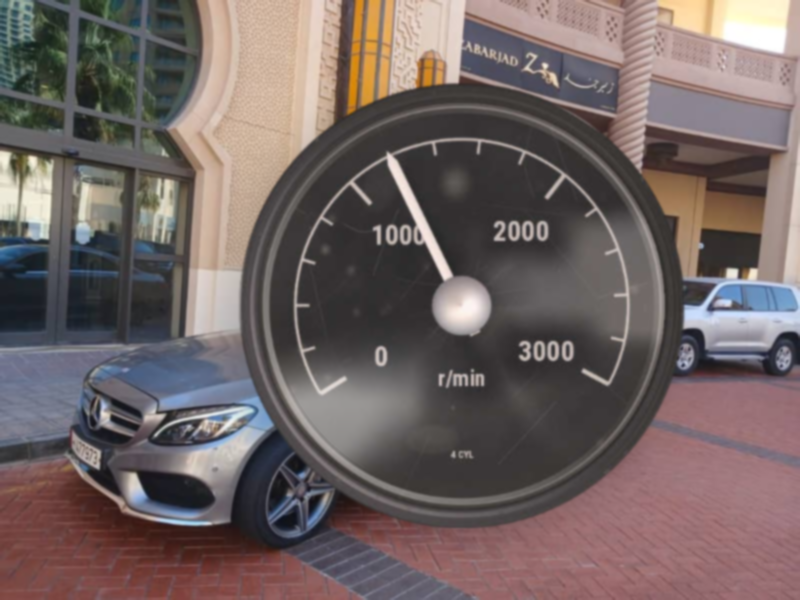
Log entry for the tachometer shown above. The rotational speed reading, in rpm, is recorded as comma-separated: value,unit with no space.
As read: 1200,rpm
